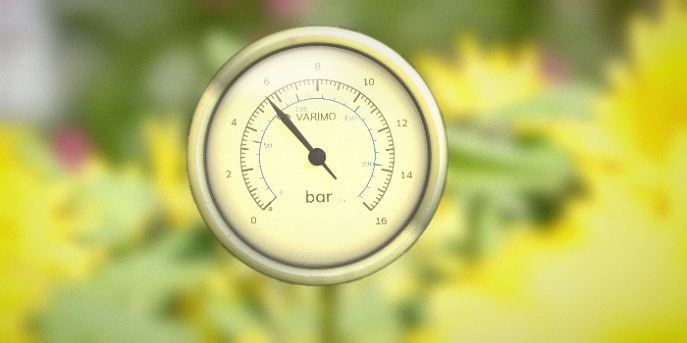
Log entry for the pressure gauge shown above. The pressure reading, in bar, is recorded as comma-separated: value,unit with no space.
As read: 5.6,bar
